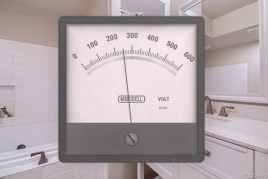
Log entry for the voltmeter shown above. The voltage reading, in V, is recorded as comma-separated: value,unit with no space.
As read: 250,V
